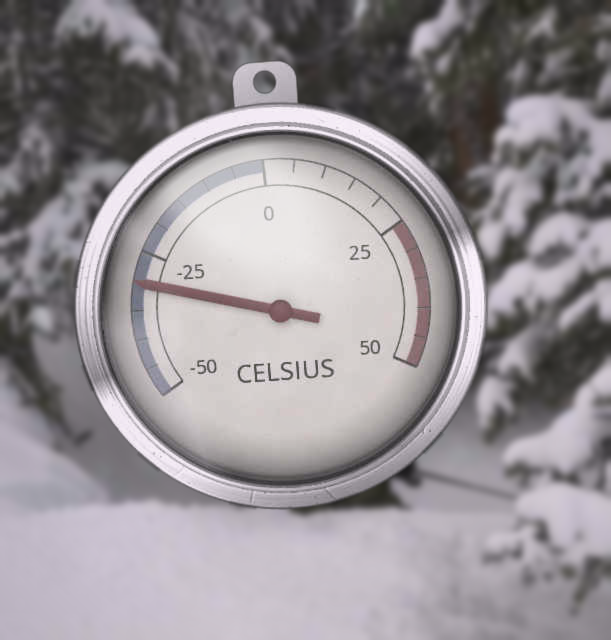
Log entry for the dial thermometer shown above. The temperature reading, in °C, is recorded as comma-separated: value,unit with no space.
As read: -30,°C
